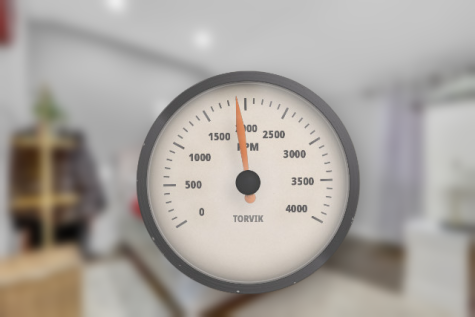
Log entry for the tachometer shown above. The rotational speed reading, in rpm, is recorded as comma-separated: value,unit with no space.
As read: 1900,rpm
